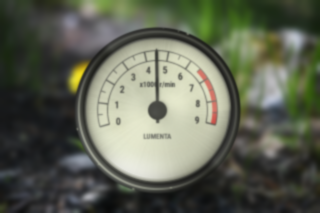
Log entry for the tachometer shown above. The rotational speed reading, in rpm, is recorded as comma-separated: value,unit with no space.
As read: 4500,rpm
